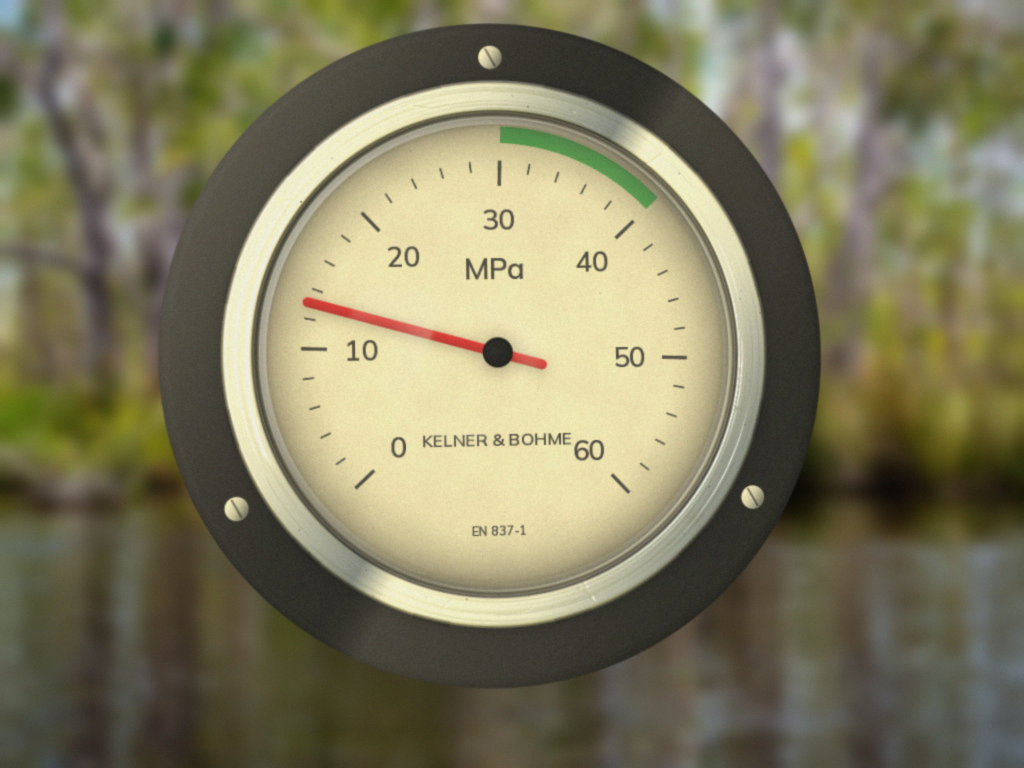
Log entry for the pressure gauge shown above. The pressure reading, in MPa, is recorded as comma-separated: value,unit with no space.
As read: 13,MPa
